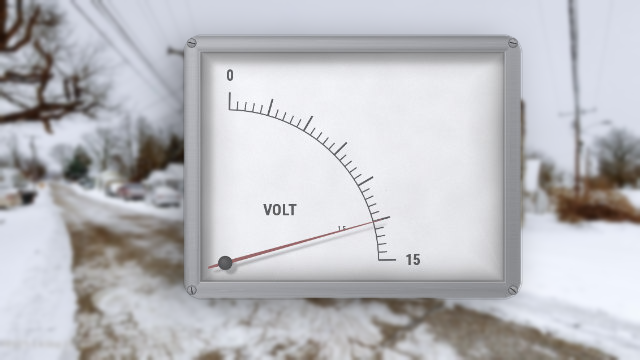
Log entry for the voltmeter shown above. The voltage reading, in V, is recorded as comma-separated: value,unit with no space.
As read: 12.5,V
